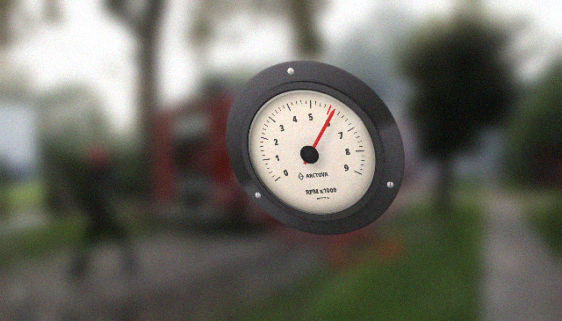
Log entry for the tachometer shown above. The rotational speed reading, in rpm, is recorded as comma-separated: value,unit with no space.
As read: 6000,rpm
